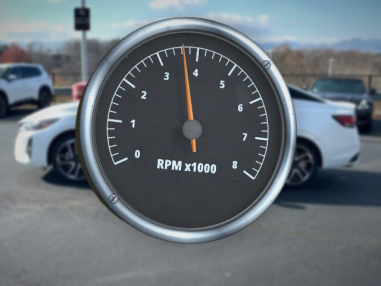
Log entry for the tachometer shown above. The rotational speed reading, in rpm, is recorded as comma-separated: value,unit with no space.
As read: 3600,rpm
